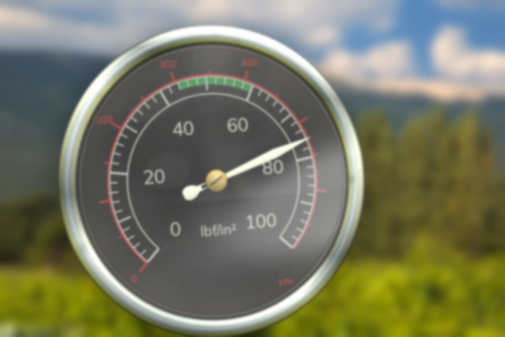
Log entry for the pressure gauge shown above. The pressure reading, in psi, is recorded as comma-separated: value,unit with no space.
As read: 76,psi
